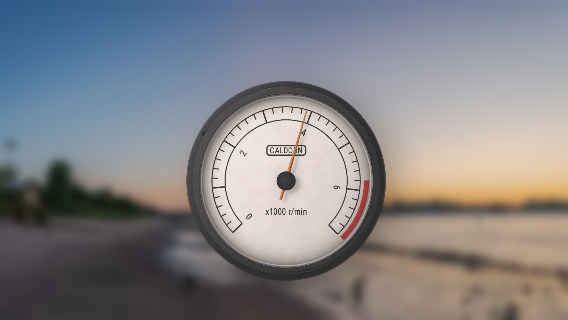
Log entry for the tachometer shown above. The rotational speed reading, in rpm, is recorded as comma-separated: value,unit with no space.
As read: 3900,rpm
